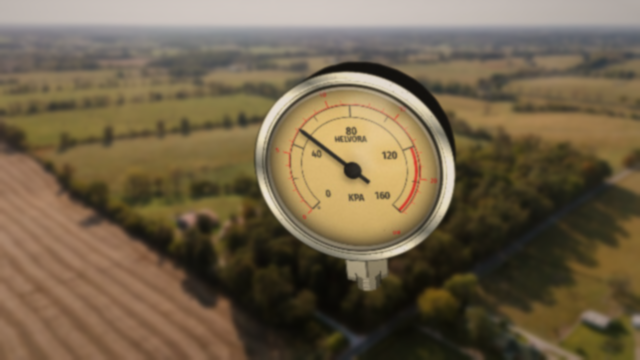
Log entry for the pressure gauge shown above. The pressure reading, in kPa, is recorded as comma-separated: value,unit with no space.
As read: 50,kPa
